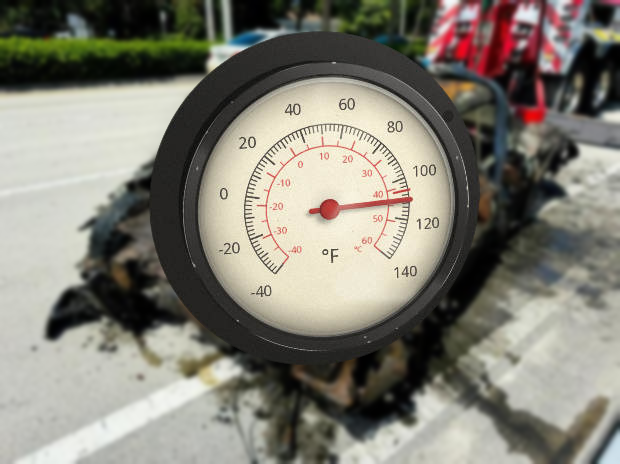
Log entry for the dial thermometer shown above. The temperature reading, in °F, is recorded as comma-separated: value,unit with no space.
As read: 110,°F
